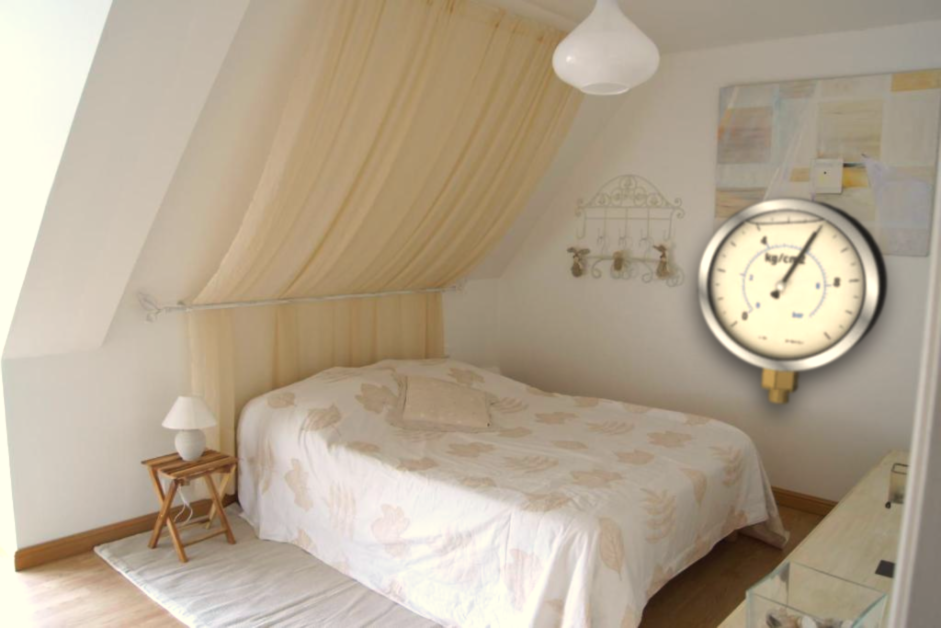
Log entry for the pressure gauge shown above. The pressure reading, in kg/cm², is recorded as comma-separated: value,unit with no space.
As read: 6,kg/cm²
